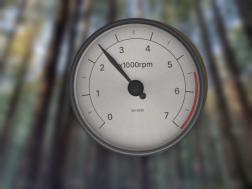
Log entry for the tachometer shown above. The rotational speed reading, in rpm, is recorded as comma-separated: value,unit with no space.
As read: 2500,rpm
